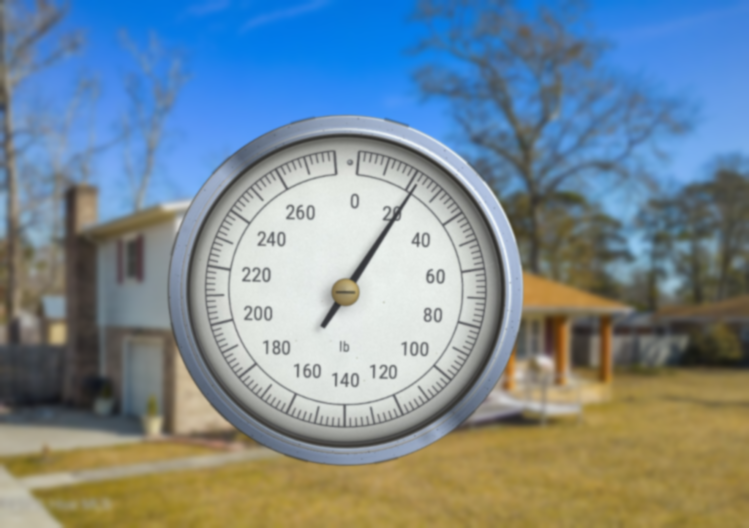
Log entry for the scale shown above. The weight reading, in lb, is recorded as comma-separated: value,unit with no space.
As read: 22,lb
